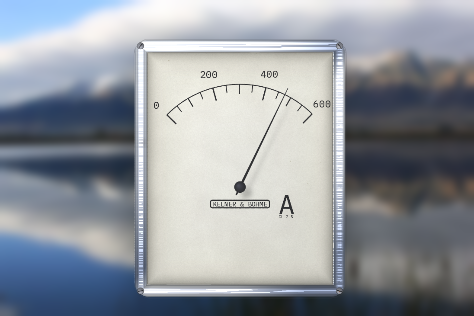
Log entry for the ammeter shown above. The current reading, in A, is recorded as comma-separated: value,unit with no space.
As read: 475,A
